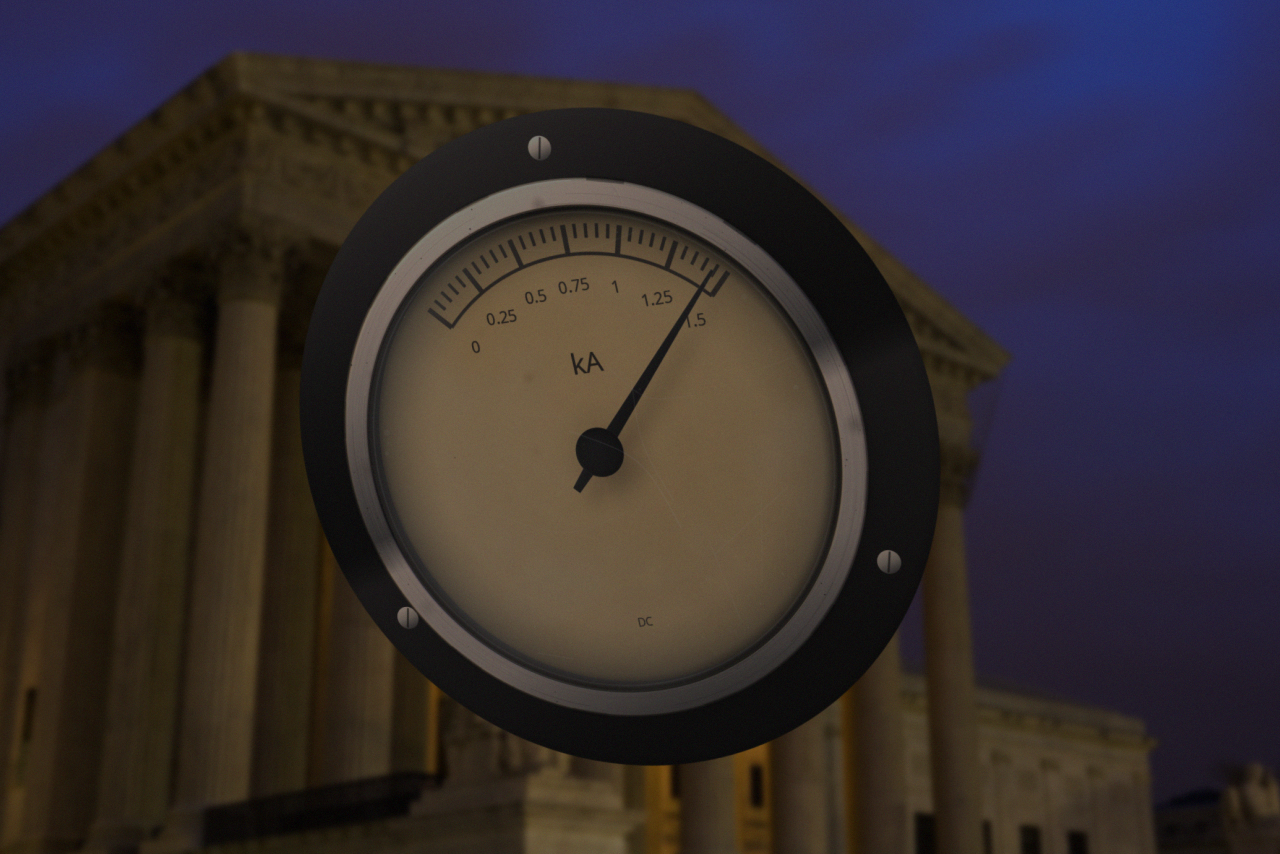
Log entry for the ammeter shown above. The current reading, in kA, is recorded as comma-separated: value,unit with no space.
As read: 1.45,kA
